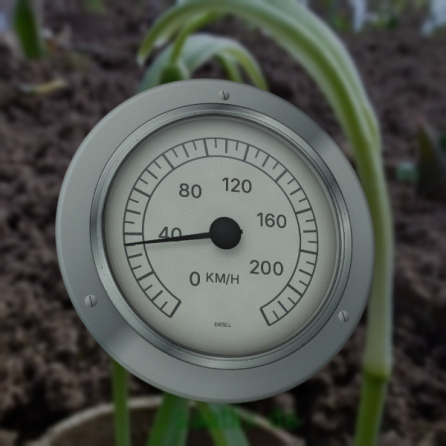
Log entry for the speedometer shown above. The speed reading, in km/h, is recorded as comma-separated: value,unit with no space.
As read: 35,km/h
